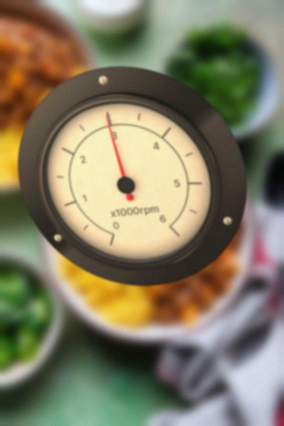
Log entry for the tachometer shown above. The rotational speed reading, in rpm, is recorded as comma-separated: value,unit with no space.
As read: 3000,rpm
